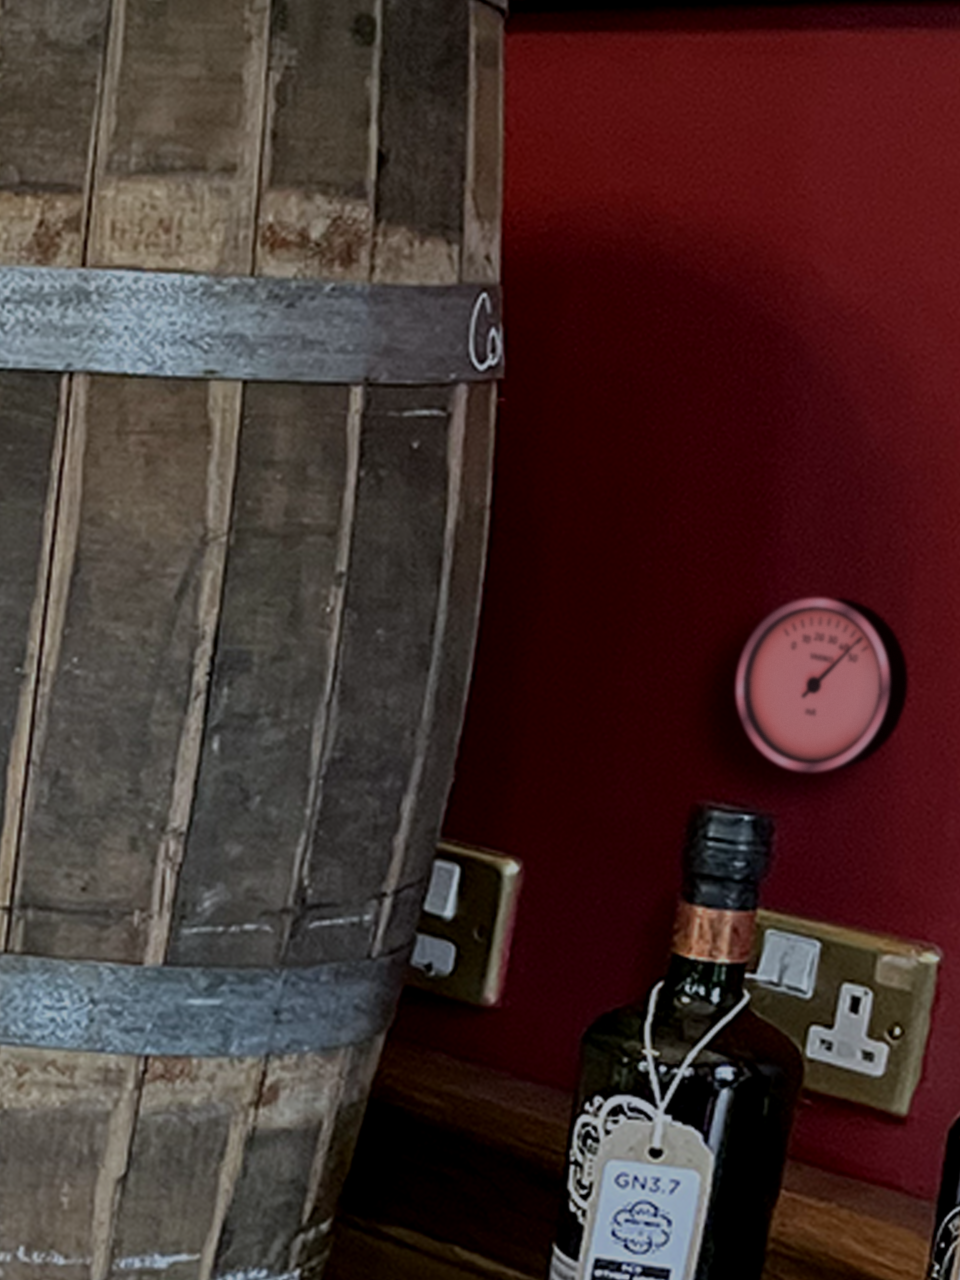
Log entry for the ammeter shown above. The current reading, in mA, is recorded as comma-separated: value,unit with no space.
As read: 45,mA
